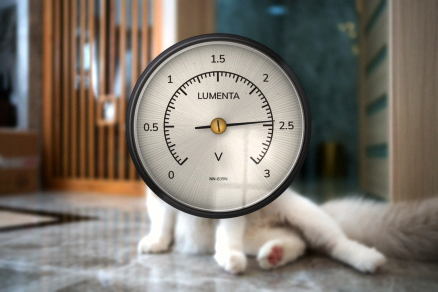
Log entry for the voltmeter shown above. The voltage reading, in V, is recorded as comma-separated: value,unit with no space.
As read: 2.45,V
